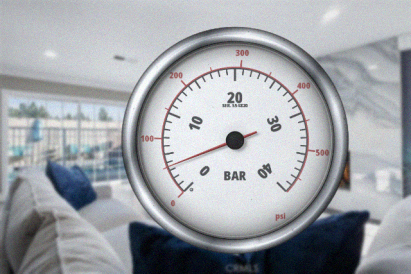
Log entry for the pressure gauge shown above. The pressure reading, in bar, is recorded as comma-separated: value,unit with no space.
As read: 3.5,bar
